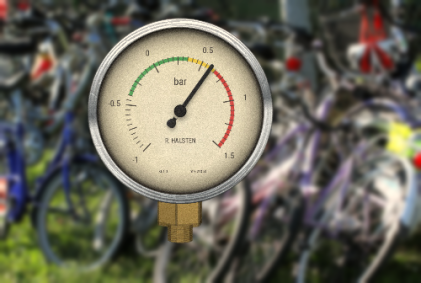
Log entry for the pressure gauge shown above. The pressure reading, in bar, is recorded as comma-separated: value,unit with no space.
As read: 0.6,bar
